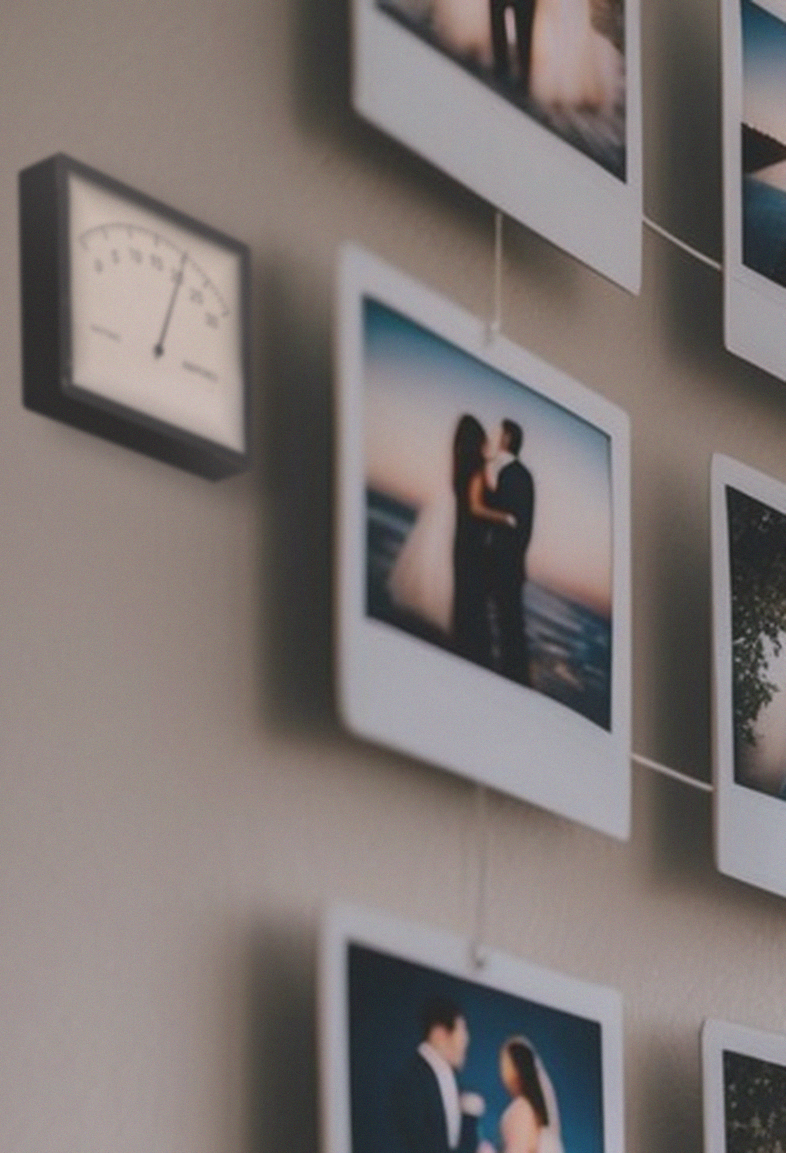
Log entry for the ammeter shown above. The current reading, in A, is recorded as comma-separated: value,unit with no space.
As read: 20,A
